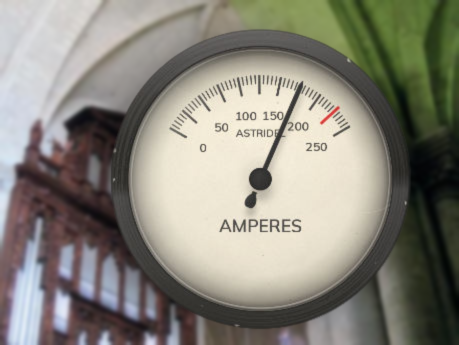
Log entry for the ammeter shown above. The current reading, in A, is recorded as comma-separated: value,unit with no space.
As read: 175,A
